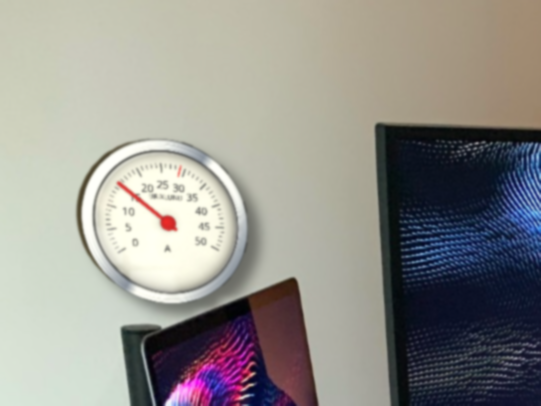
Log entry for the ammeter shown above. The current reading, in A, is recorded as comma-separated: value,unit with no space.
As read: 15,A
